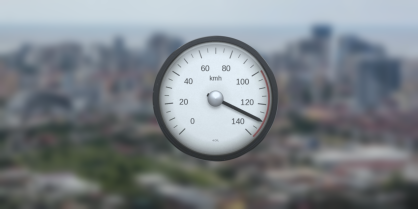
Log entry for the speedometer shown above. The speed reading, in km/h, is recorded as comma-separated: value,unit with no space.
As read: 130,km/h
